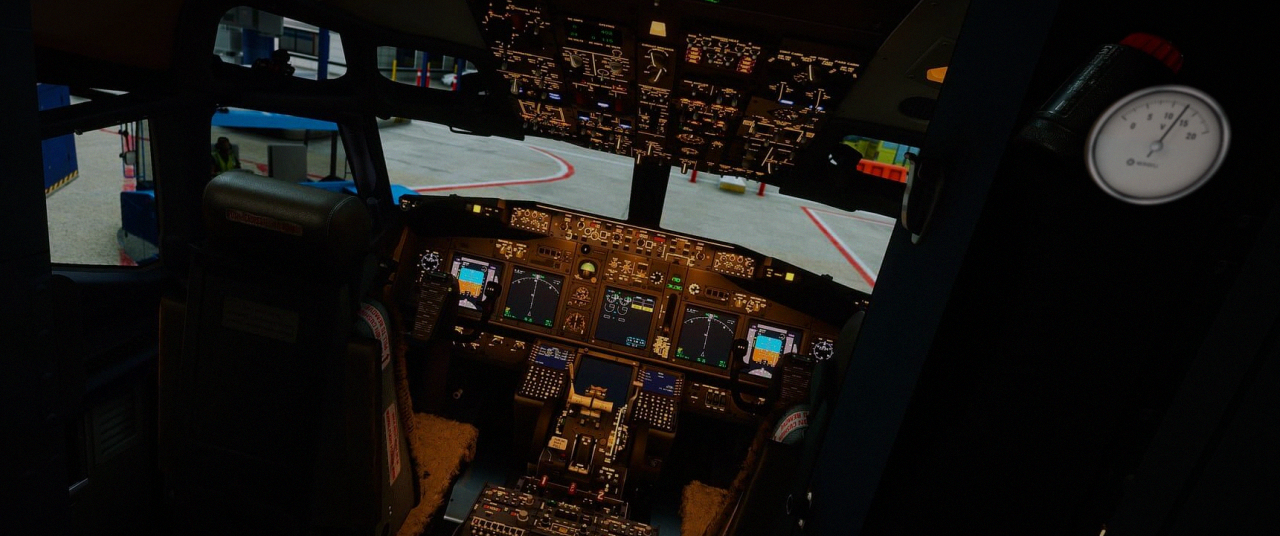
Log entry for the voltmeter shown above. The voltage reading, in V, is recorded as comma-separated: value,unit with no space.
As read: 12.5,V
